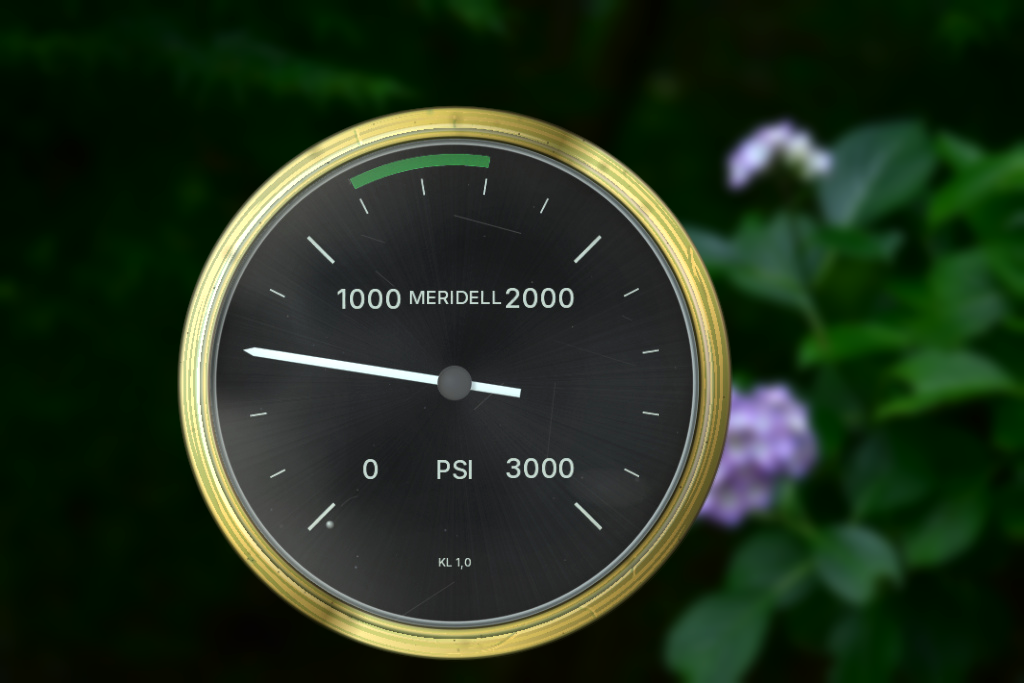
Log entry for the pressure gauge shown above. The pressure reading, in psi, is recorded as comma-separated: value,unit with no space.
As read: 600,psi
